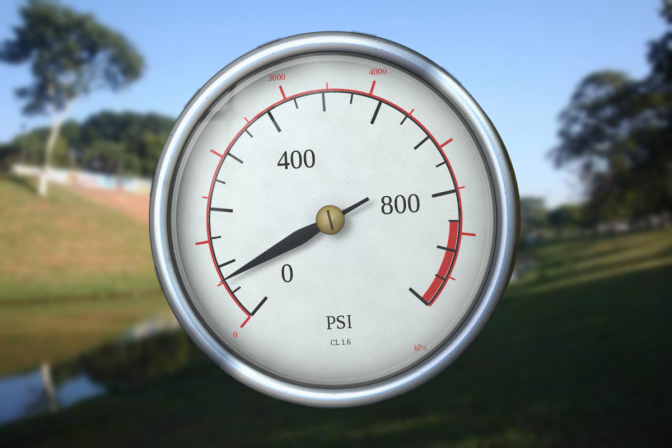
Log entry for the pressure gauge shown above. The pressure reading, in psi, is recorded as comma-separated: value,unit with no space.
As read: 75,psi
